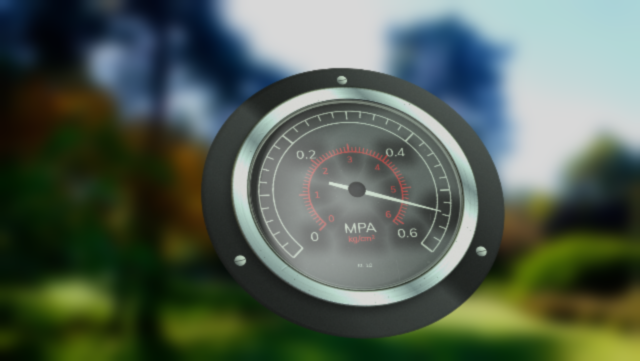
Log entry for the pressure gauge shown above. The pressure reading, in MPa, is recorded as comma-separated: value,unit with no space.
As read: 0.54,MPa
